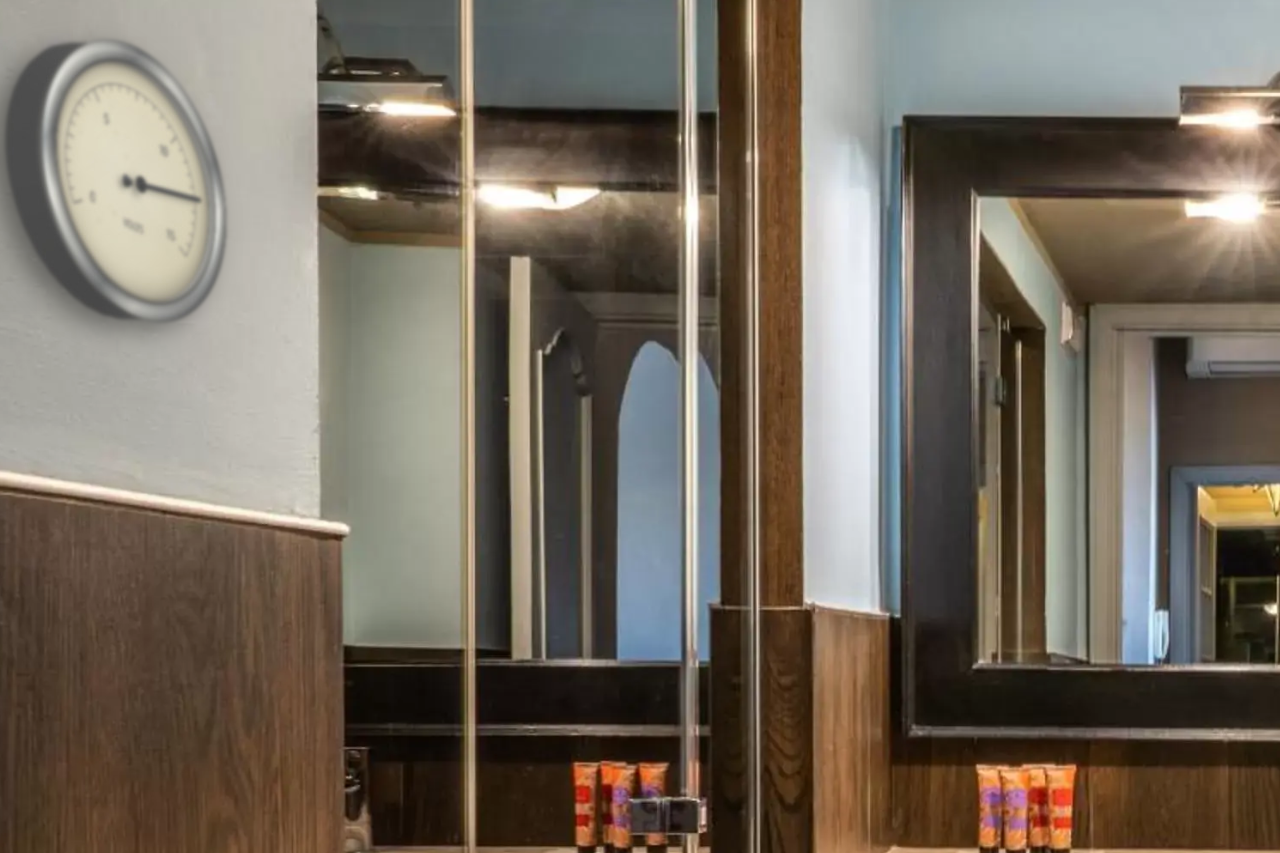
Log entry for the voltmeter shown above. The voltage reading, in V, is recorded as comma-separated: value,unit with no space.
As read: 12.5,V
